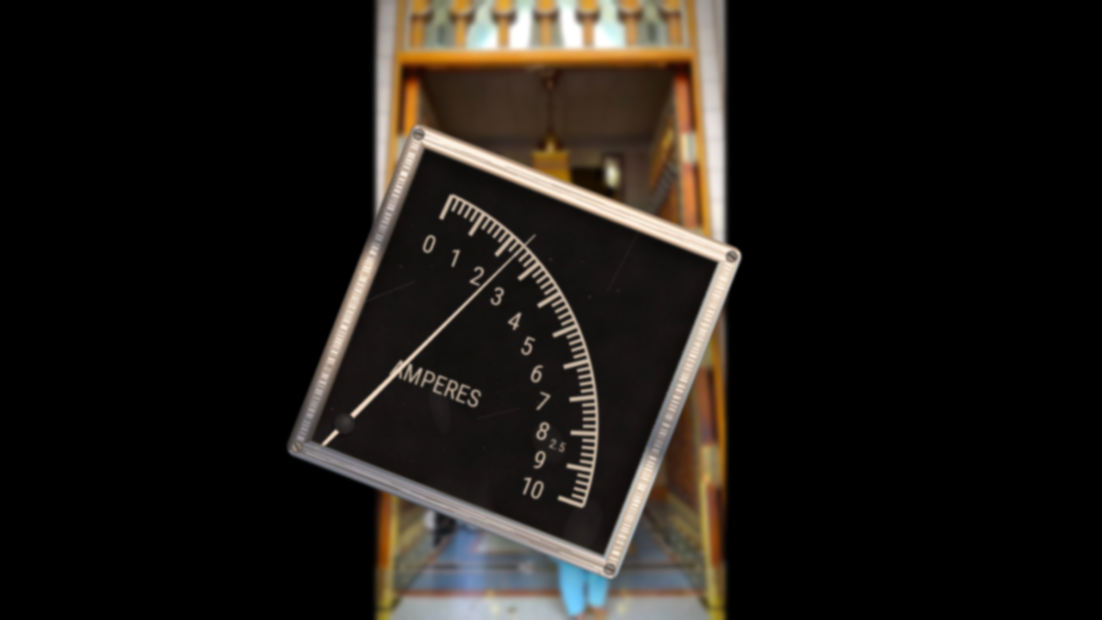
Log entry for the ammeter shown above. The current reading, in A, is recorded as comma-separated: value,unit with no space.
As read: 2.4,A
